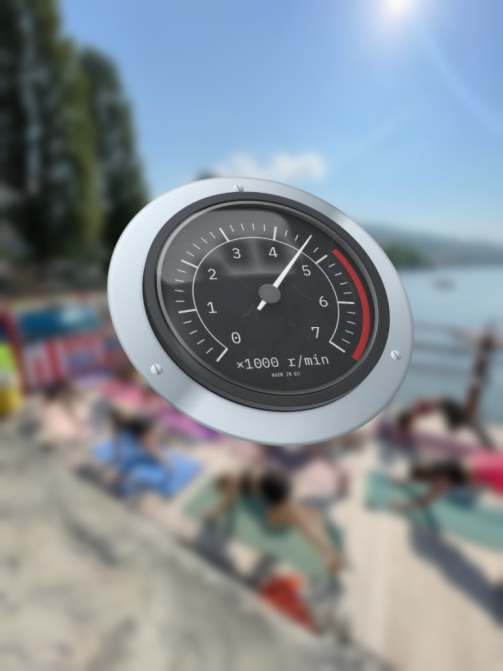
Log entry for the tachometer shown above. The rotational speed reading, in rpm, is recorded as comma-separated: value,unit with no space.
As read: 4600,rpm
